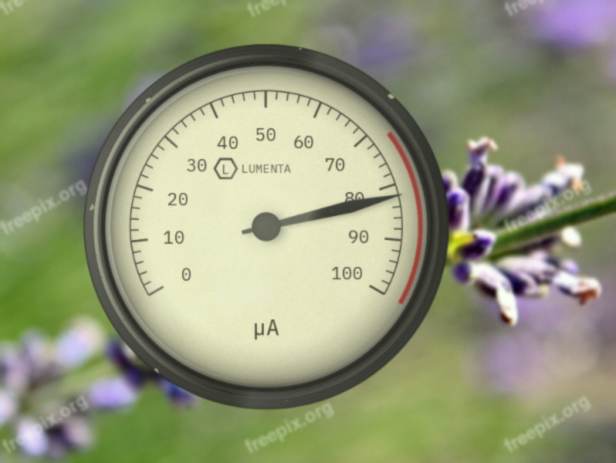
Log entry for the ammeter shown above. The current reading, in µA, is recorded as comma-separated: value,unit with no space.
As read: 82,µA
